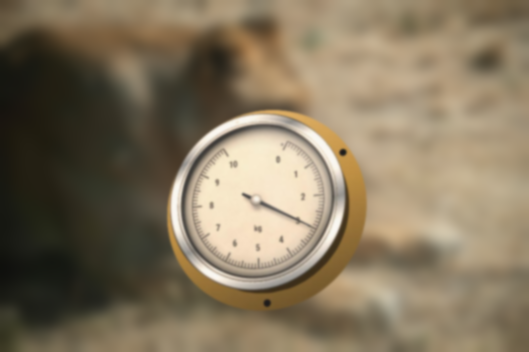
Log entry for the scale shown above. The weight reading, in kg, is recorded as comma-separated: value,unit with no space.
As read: 3,kg
